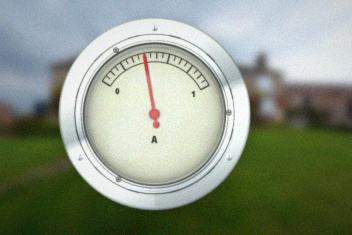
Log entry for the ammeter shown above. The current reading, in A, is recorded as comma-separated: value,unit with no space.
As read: 0.4,A
